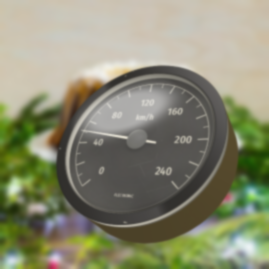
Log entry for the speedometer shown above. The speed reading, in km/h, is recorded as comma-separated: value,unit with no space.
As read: 50,km/h
